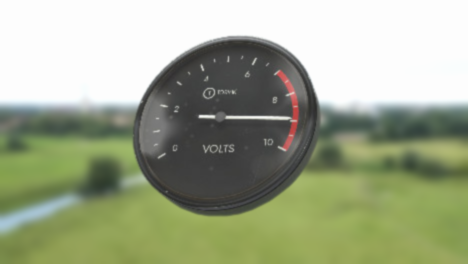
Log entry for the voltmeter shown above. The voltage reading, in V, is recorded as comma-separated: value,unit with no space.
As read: 9,V
